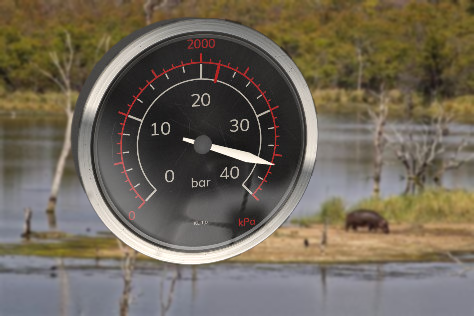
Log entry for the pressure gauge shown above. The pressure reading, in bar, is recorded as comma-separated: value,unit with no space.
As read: 36,bar
